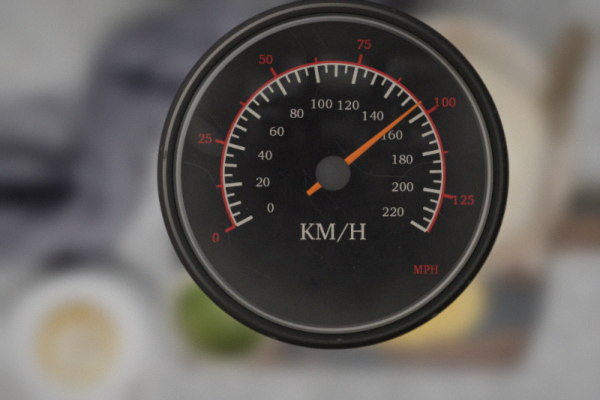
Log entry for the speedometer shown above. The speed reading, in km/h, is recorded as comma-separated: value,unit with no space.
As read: 155,km/h
